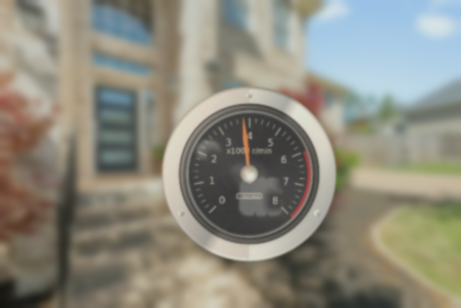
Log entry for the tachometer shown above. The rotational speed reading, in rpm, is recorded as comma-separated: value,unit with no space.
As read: 3800,rpm
